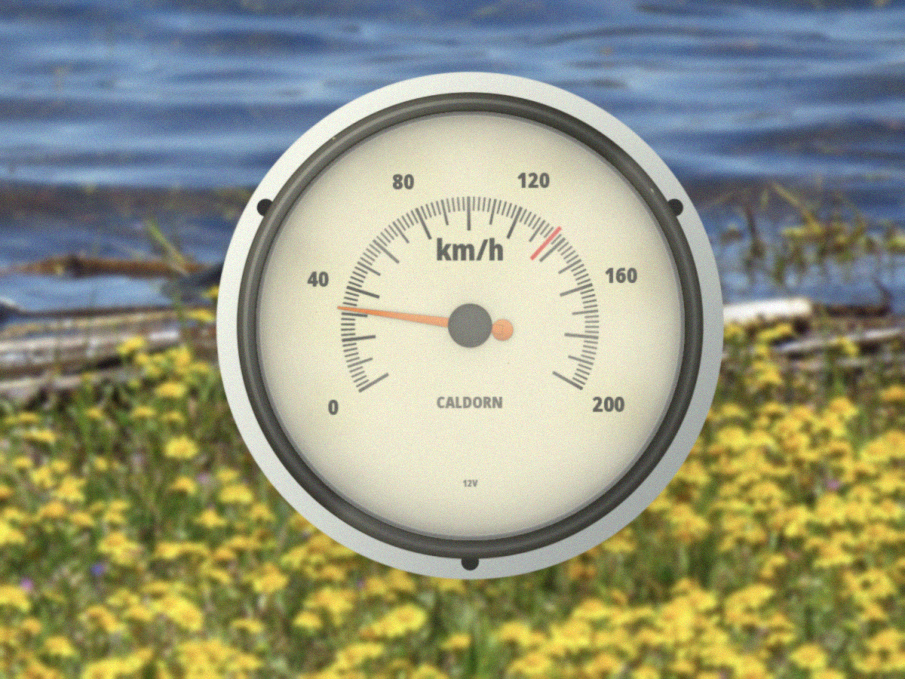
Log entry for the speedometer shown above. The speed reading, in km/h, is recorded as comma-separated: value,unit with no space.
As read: 32,km/h
